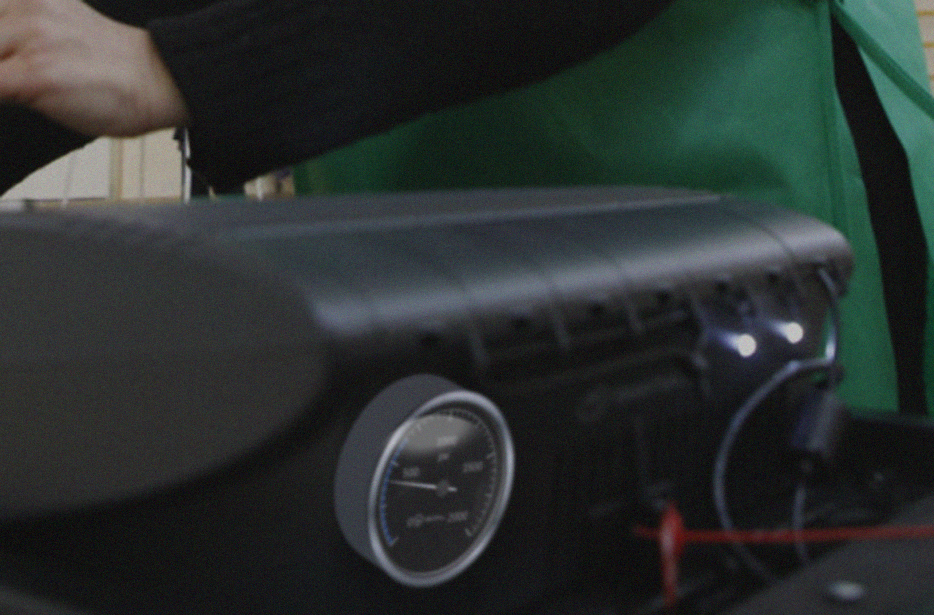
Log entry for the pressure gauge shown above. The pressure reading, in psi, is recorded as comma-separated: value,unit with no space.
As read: 400,psi
